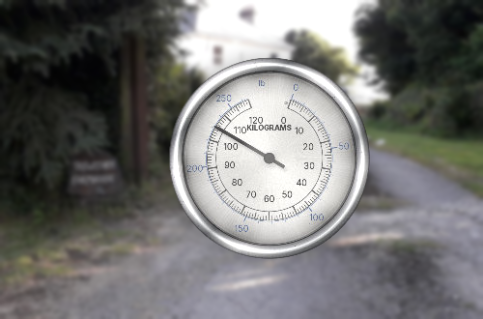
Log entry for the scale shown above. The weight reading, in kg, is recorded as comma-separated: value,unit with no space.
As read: 105,kg
